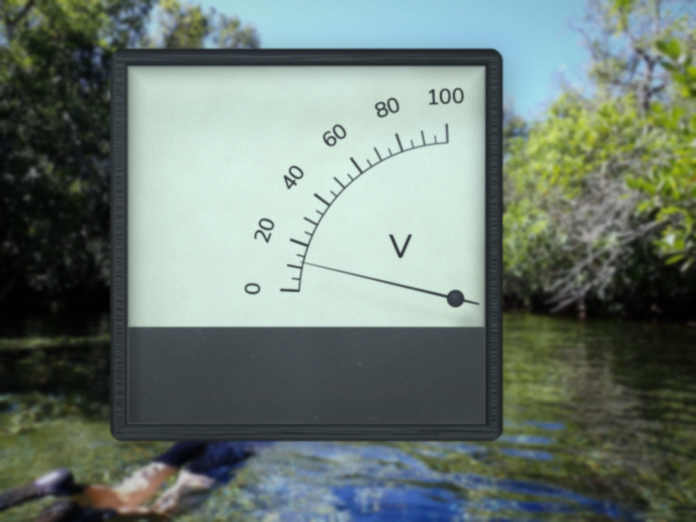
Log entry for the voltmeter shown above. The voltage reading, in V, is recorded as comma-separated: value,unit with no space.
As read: 12.5,V
